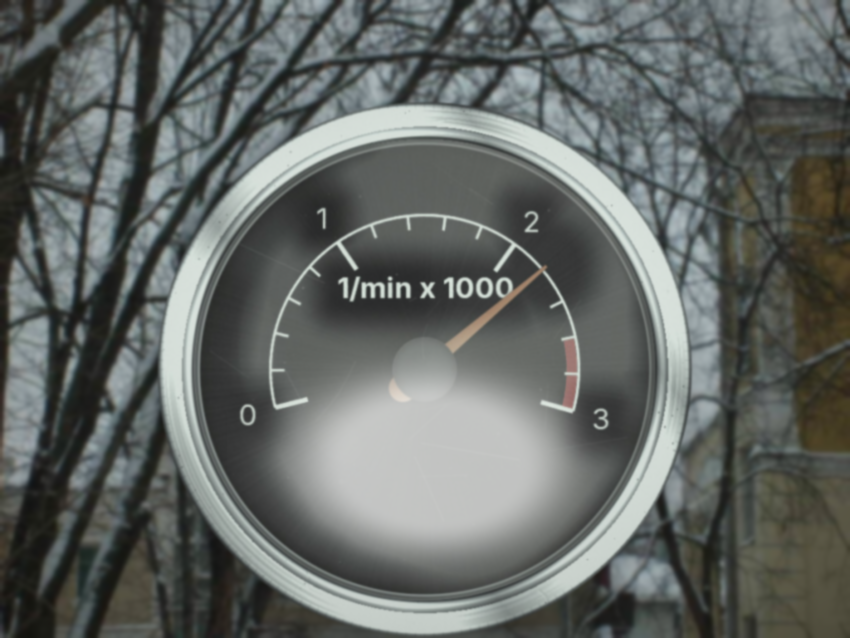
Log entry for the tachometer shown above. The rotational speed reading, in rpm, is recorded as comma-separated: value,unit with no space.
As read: 2200,rpm
